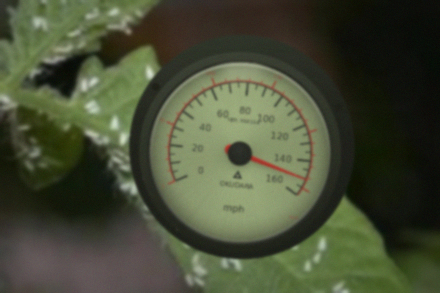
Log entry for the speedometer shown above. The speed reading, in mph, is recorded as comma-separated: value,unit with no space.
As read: 150,mph
